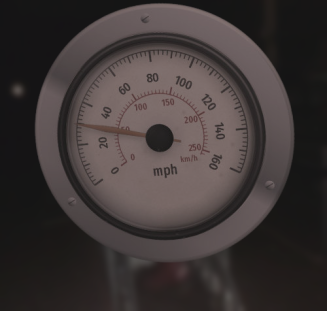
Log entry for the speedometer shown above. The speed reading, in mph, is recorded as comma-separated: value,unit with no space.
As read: 30,mph
